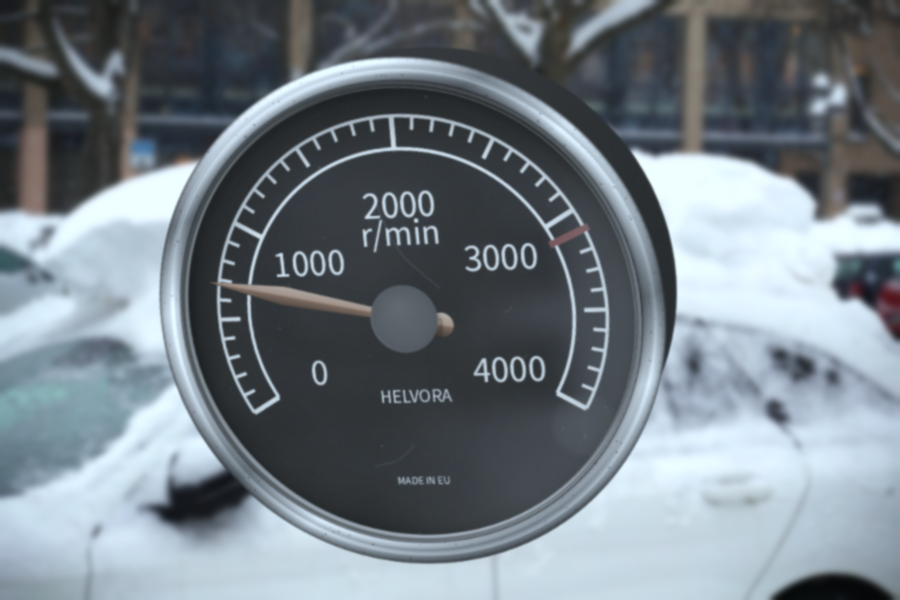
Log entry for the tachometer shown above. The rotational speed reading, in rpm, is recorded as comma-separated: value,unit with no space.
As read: 700,rpm
